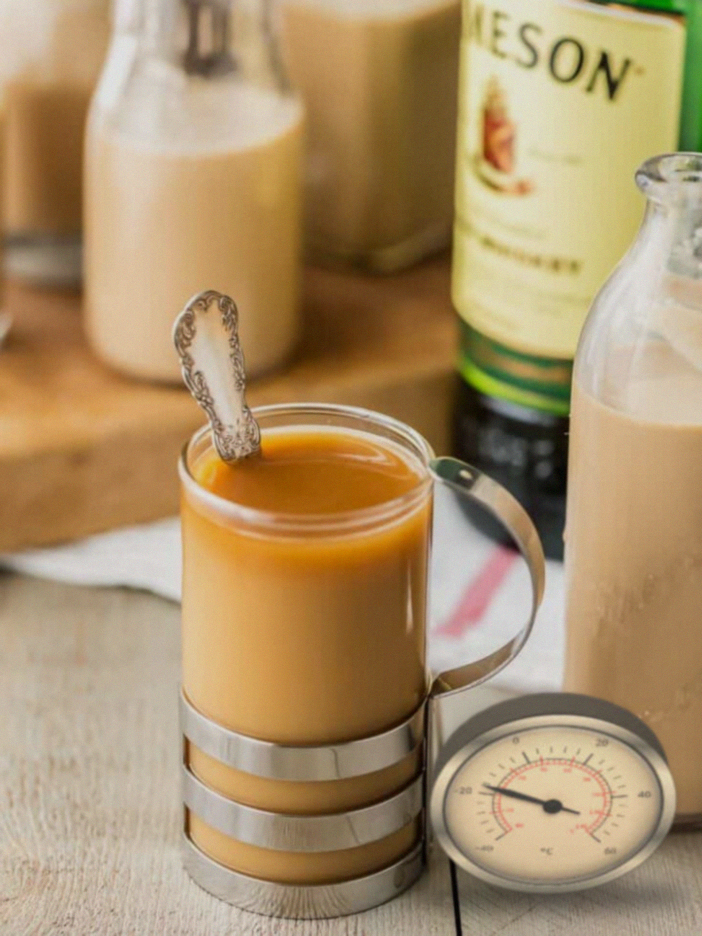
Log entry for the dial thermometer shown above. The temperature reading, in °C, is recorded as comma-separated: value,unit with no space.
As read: -16,°C
